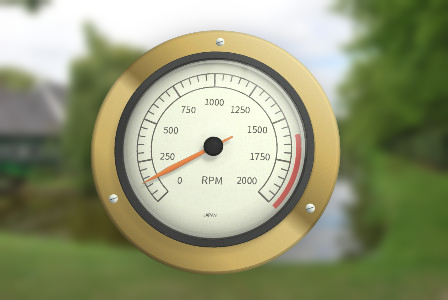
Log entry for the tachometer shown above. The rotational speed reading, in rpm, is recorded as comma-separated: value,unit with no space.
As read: 125,rpm
